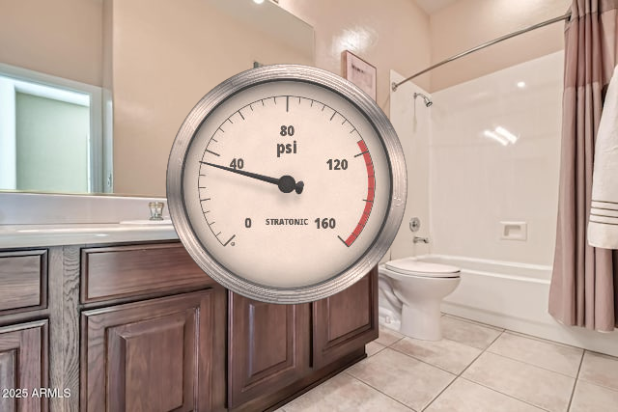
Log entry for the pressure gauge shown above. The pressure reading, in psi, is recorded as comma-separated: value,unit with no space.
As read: 35,psi
